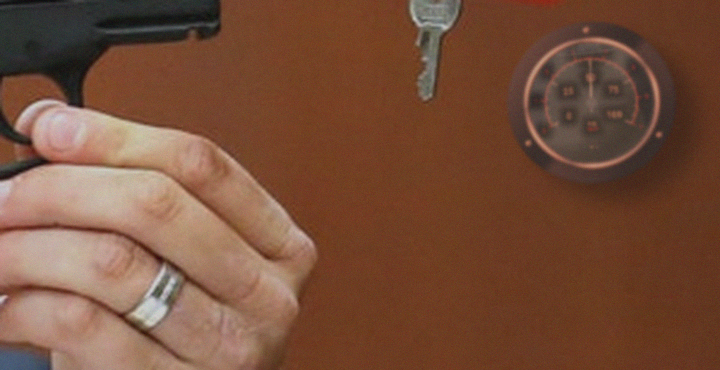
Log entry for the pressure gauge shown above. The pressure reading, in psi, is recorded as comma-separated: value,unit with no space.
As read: 50,psi
